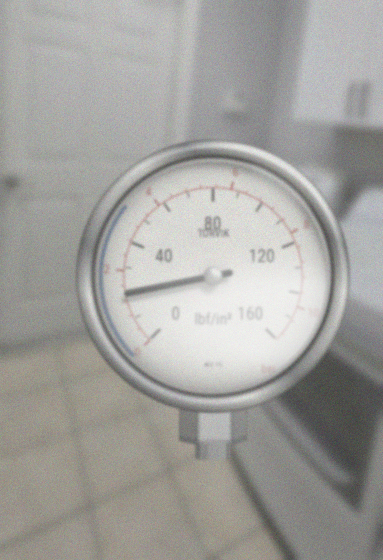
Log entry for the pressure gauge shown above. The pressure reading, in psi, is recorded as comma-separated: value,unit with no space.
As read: 20,psi
